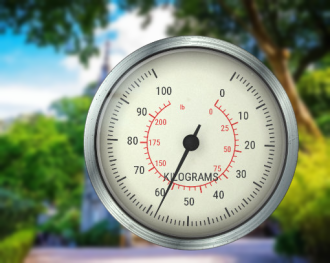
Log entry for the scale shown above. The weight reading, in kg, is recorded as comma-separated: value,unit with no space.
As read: 58,kg
